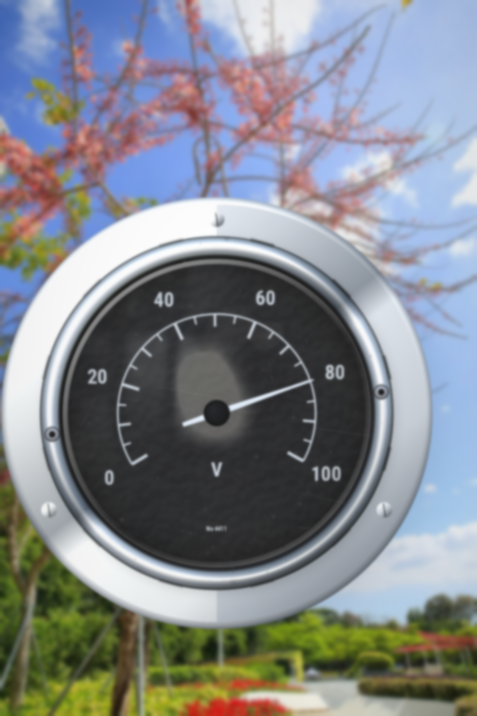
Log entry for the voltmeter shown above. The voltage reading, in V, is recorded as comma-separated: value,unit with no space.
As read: 80,V
